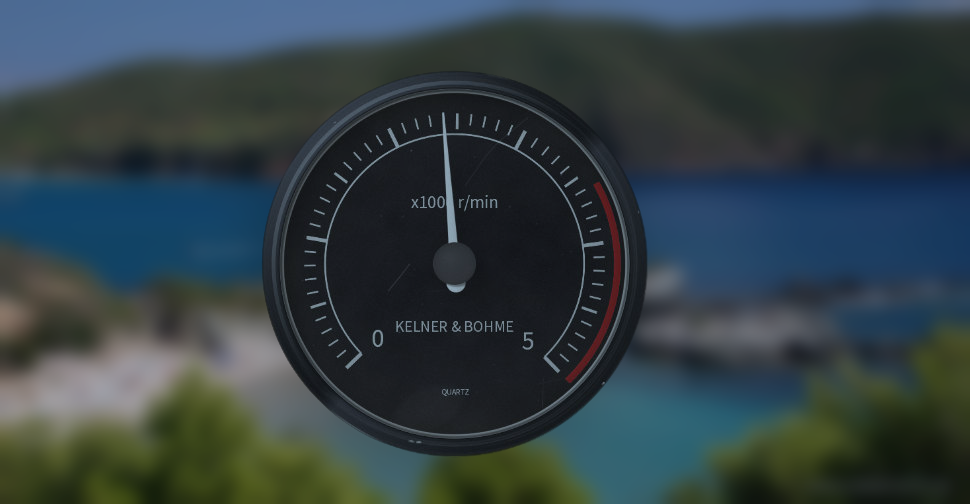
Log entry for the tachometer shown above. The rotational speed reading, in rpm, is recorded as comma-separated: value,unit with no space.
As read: 2400,rpm
